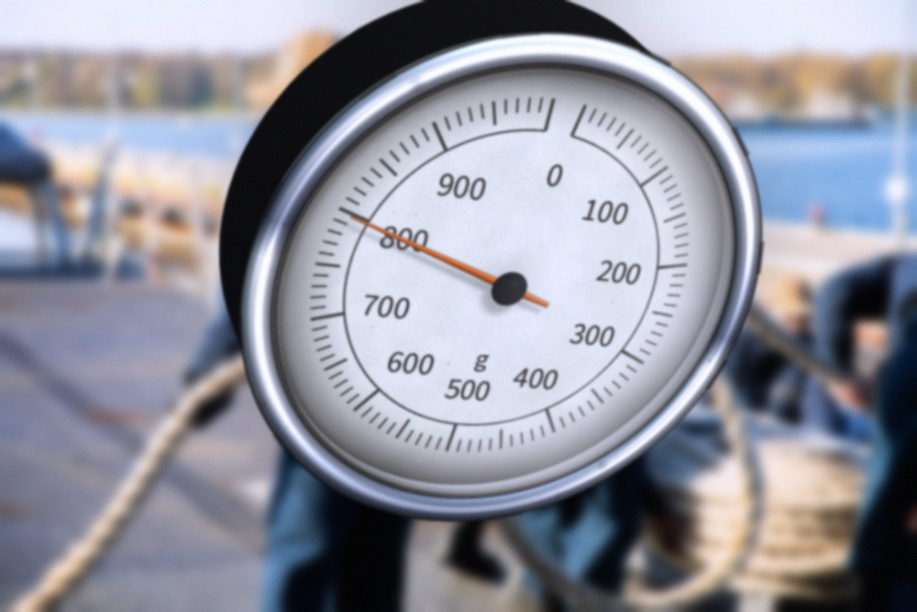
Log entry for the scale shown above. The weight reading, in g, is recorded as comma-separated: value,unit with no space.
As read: 800,g
